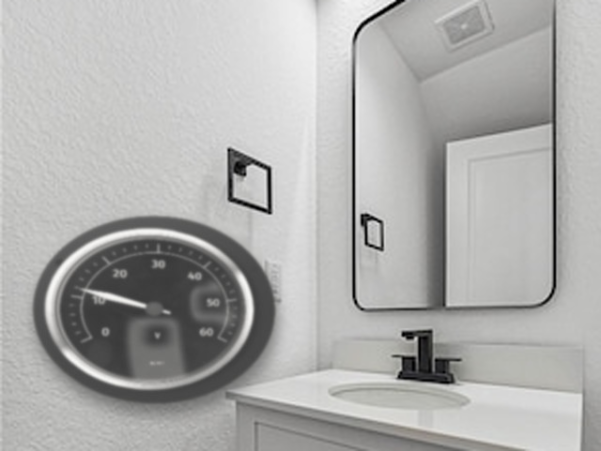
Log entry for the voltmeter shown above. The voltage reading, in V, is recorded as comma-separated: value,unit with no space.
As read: 12,V
